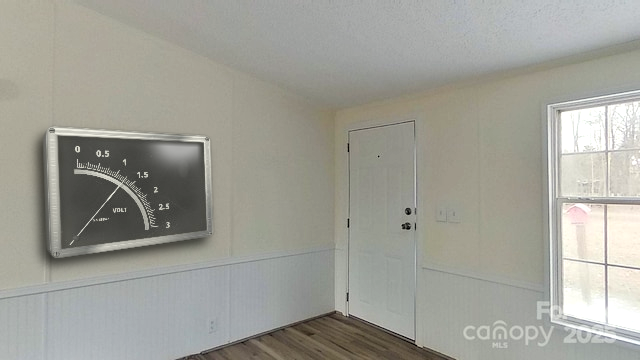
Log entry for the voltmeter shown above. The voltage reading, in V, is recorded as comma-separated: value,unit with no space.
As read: 1.25,V
